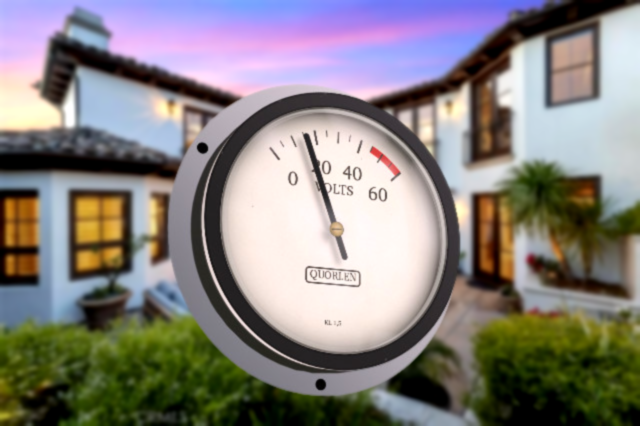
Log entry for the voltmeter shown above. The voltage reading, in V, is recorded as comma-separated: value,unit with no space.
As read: 15,V
